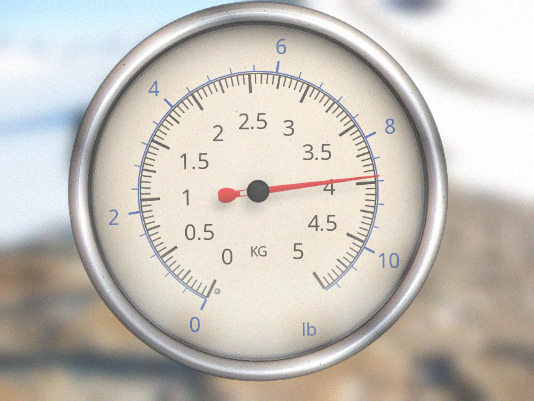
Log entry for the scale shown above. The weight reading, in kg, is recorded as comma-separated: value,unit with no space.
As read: 3.95,kg
